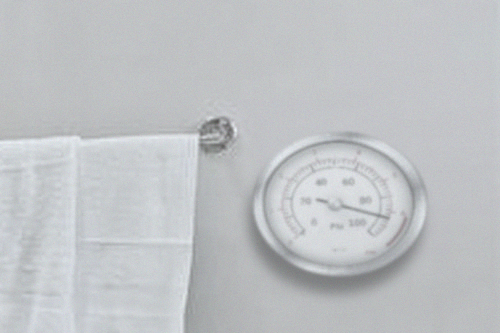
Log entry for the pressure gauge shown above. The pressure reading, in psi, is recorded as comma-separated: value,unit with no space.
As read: 90,psi
